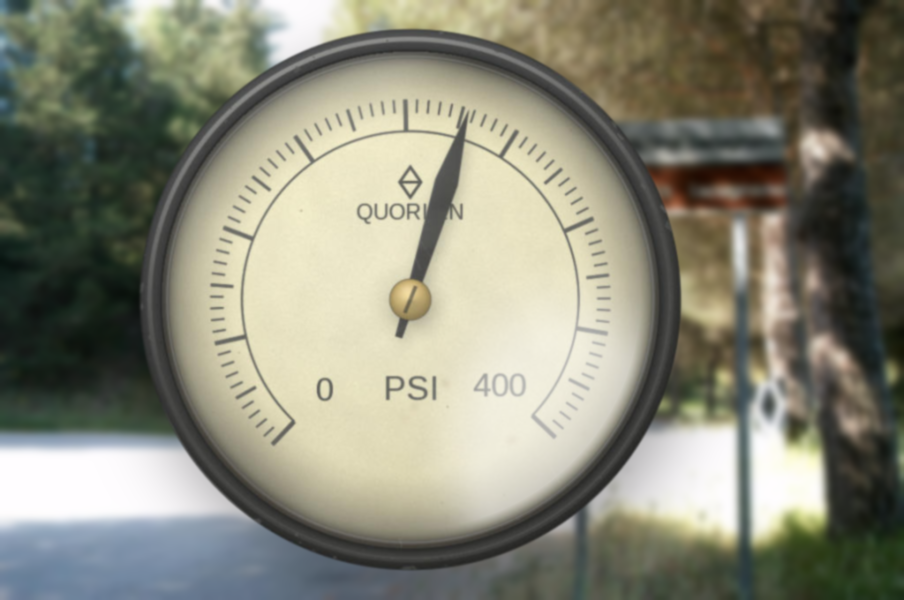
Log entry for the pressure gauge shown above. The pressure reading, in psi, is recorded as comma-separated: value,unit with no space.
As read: 227.5,psi
